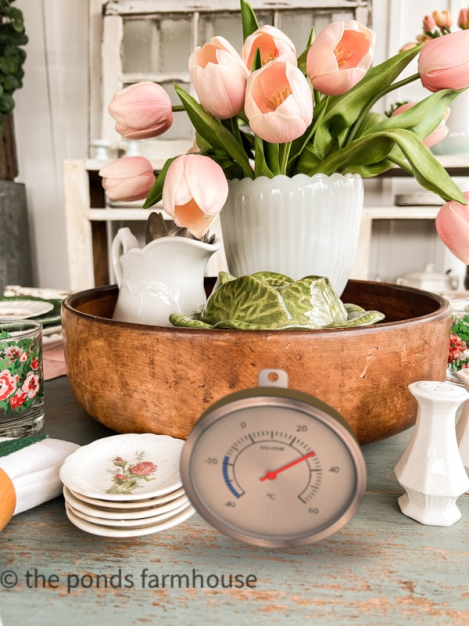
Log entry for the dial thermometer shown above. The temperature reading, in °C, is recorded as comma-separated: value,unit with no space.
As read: 30,°C
